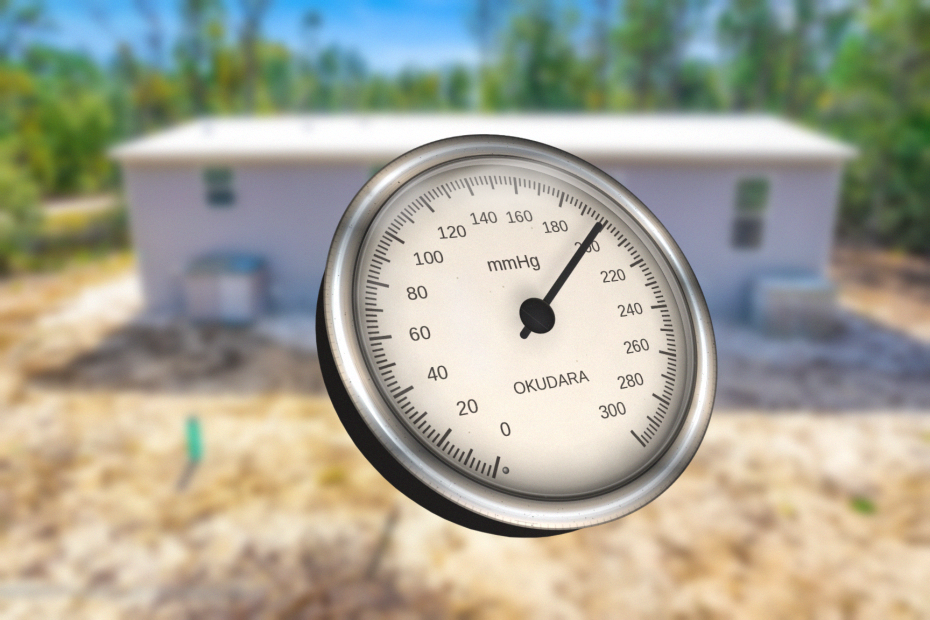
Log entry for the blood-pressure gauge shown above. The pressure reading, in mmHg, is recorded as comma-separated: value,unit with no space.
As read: 198,mmHg
